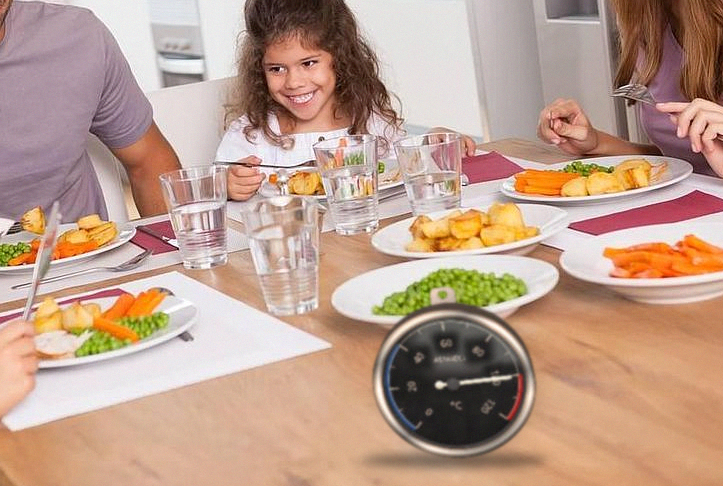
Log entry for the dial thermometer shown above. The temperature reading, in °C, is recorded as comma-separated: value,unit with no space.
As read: 100,°C
